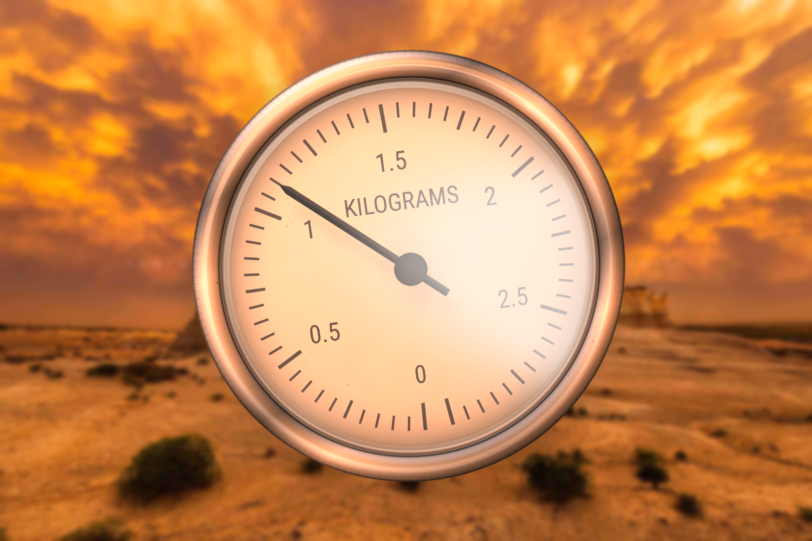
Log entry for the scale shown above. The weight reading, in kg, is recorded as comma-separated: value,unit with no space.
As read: 1.1,kg
